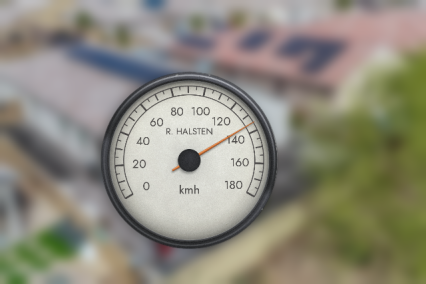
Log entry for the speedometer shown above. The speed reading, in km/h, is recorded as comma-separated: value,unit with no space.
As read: 135,km/h
